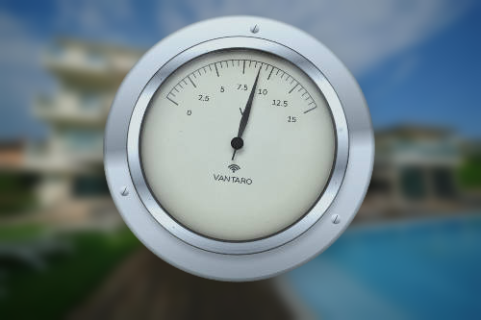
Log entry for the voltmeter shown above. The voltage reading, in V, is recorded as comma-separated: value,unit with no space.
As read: 9,V
